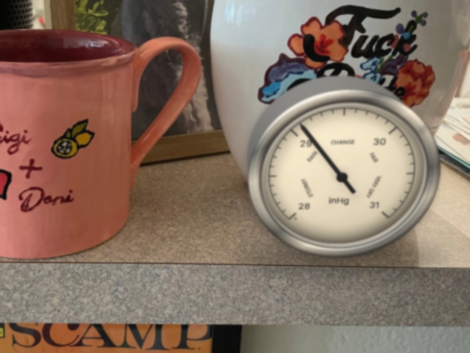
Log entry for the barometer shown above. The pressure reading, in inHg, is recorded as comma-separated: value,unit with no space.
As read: 29.1,inHg
